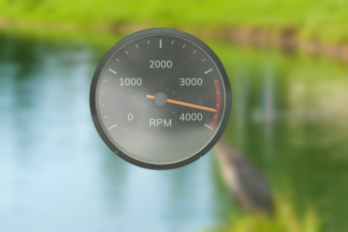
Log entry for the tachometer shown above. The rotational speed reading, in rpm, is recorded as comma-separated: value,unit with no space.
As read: 3700,rpm
